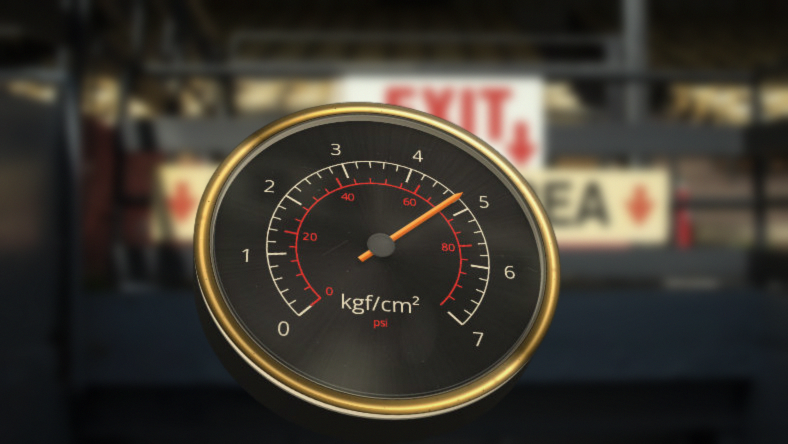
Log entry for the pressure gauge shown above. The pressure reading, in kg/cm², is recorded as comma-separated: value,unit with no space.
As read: 4.8,kg/cm²
